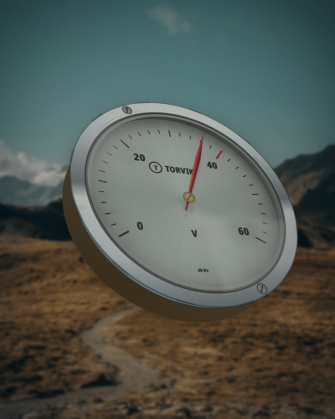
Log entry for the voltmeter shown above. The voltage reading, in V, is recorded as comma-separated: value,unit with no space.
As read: 36,V
